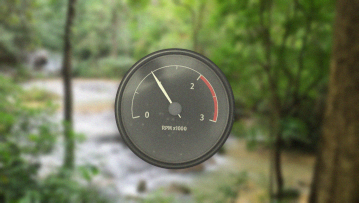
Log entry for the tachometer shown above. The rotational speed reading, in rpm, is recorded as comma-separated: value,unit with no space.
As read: 1000,rpm
